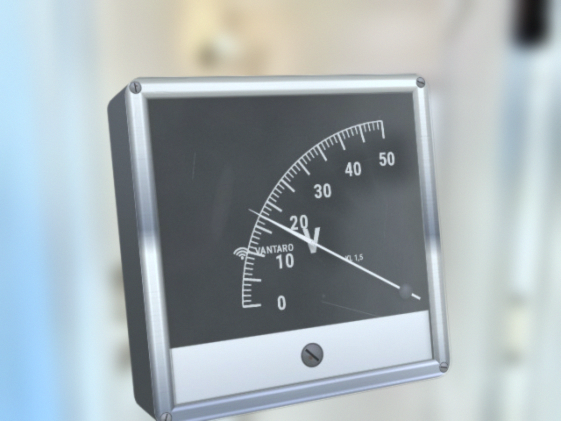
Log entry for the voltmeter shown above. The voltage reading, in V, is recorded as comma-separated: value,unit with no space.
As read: 17,V
